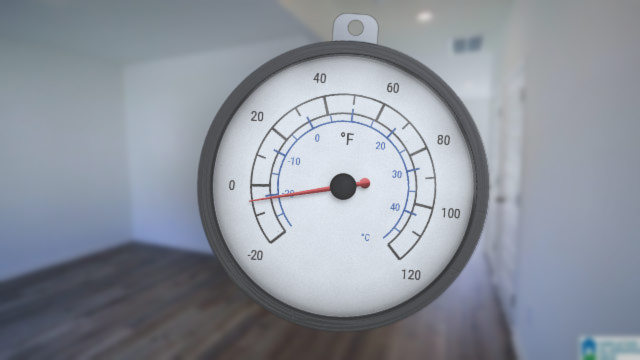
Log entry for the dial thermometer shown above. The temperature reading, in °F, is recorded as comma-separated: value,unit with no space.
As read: -5,°F
